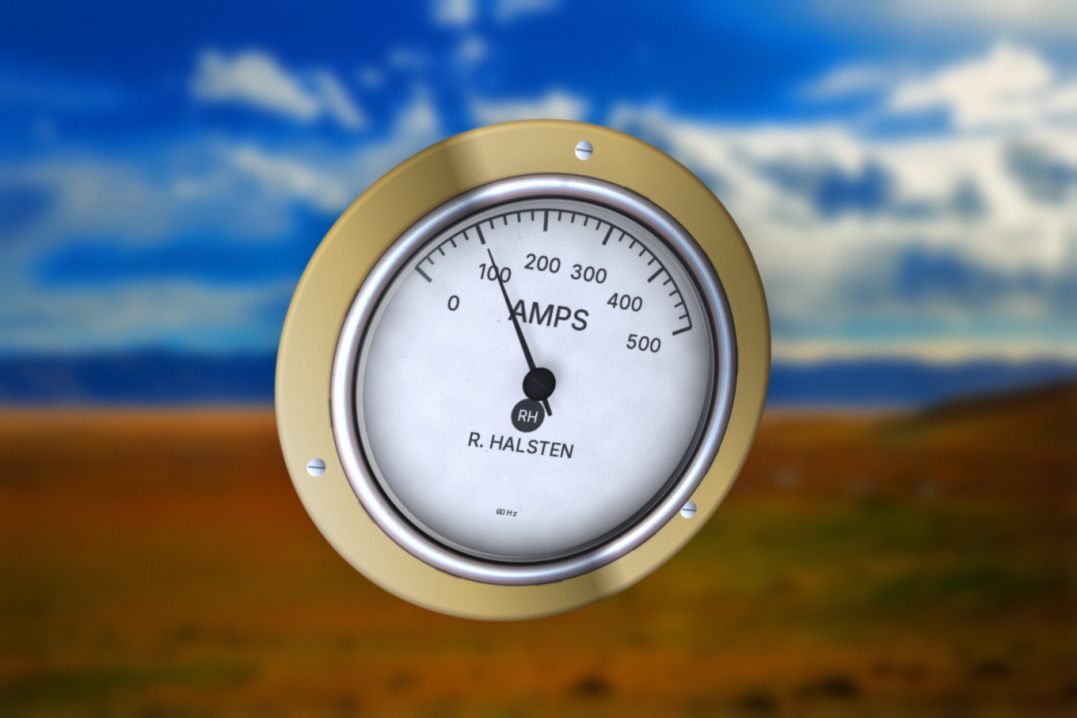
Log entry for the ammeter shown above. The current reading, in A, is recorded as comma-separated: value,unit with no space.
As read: 100,A
